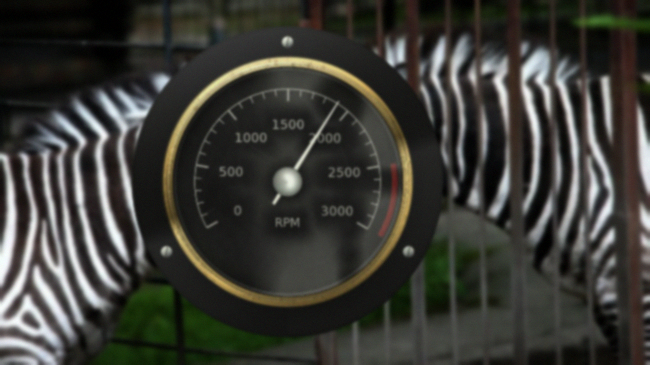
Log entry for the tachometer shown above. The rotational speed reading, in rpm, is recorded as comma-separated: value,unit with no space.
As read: 1900,rpm
